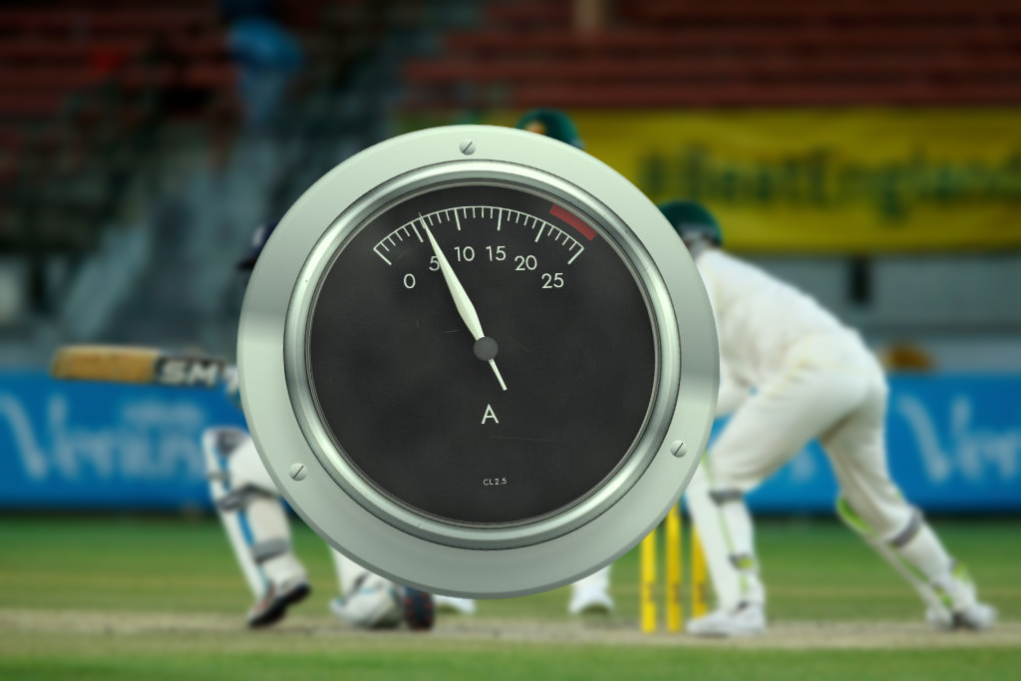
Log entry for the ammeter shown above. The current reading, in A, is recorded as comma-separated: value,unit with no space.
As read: 6,A
